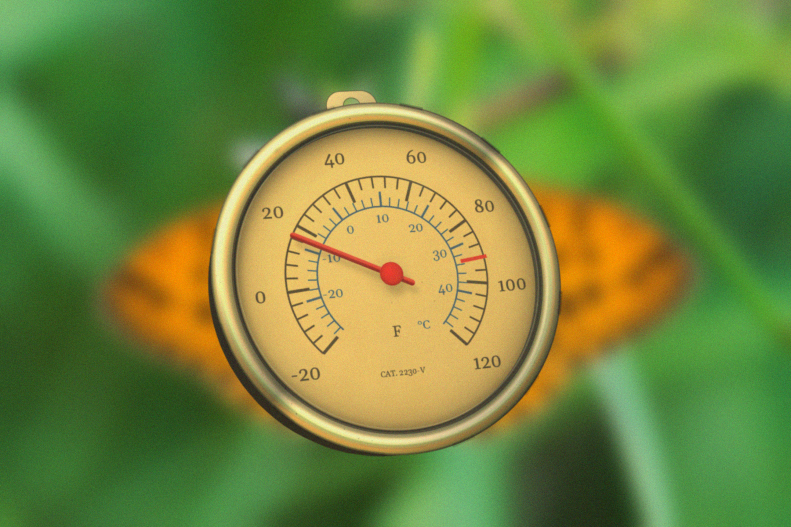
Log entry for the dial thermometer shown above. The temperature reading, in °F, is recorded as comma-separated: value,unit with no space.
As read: 16,°F
